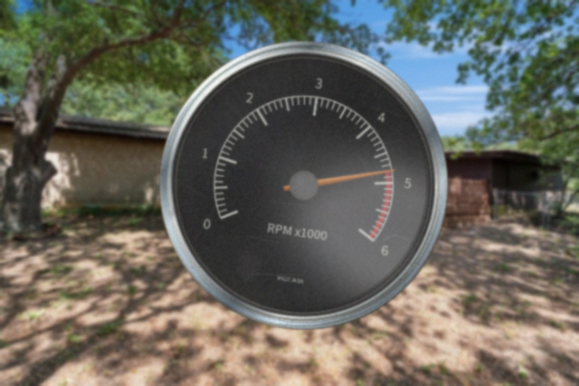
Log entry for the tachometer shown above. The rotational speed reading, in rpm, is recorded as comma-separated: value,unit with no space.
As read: 4800,rpm
